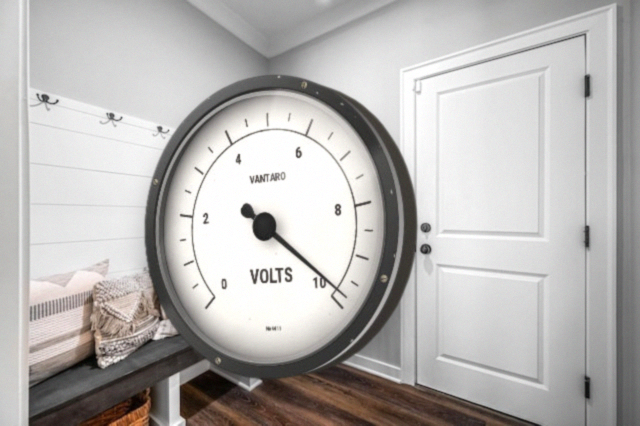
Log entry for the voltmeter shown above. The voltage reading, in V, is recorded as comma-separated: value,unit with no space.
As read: 9.75,V
